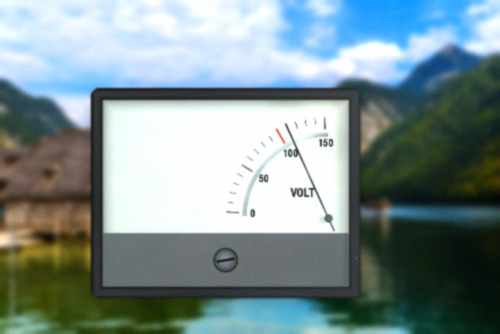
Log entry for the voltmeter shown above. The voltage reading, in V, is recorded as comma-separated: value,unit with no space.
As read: 110,V
